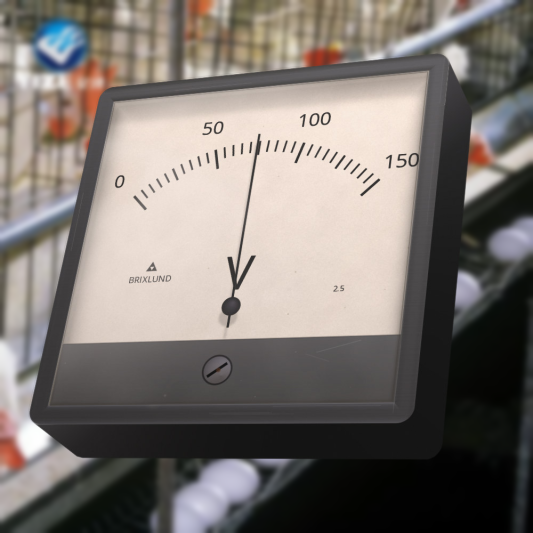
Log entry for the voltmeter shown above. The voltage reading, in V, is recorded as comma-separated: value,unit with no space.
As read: 75,V
